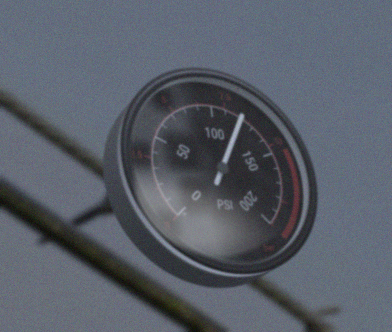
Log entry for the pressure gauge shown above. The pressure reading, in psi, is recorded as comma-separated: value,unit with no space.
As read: 120,psi
